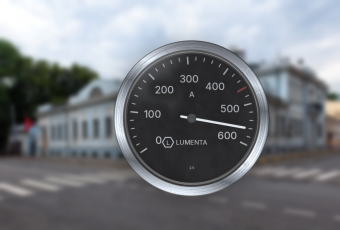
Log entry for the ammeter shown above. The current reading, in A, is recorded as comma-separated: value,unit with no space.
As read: 560,A
